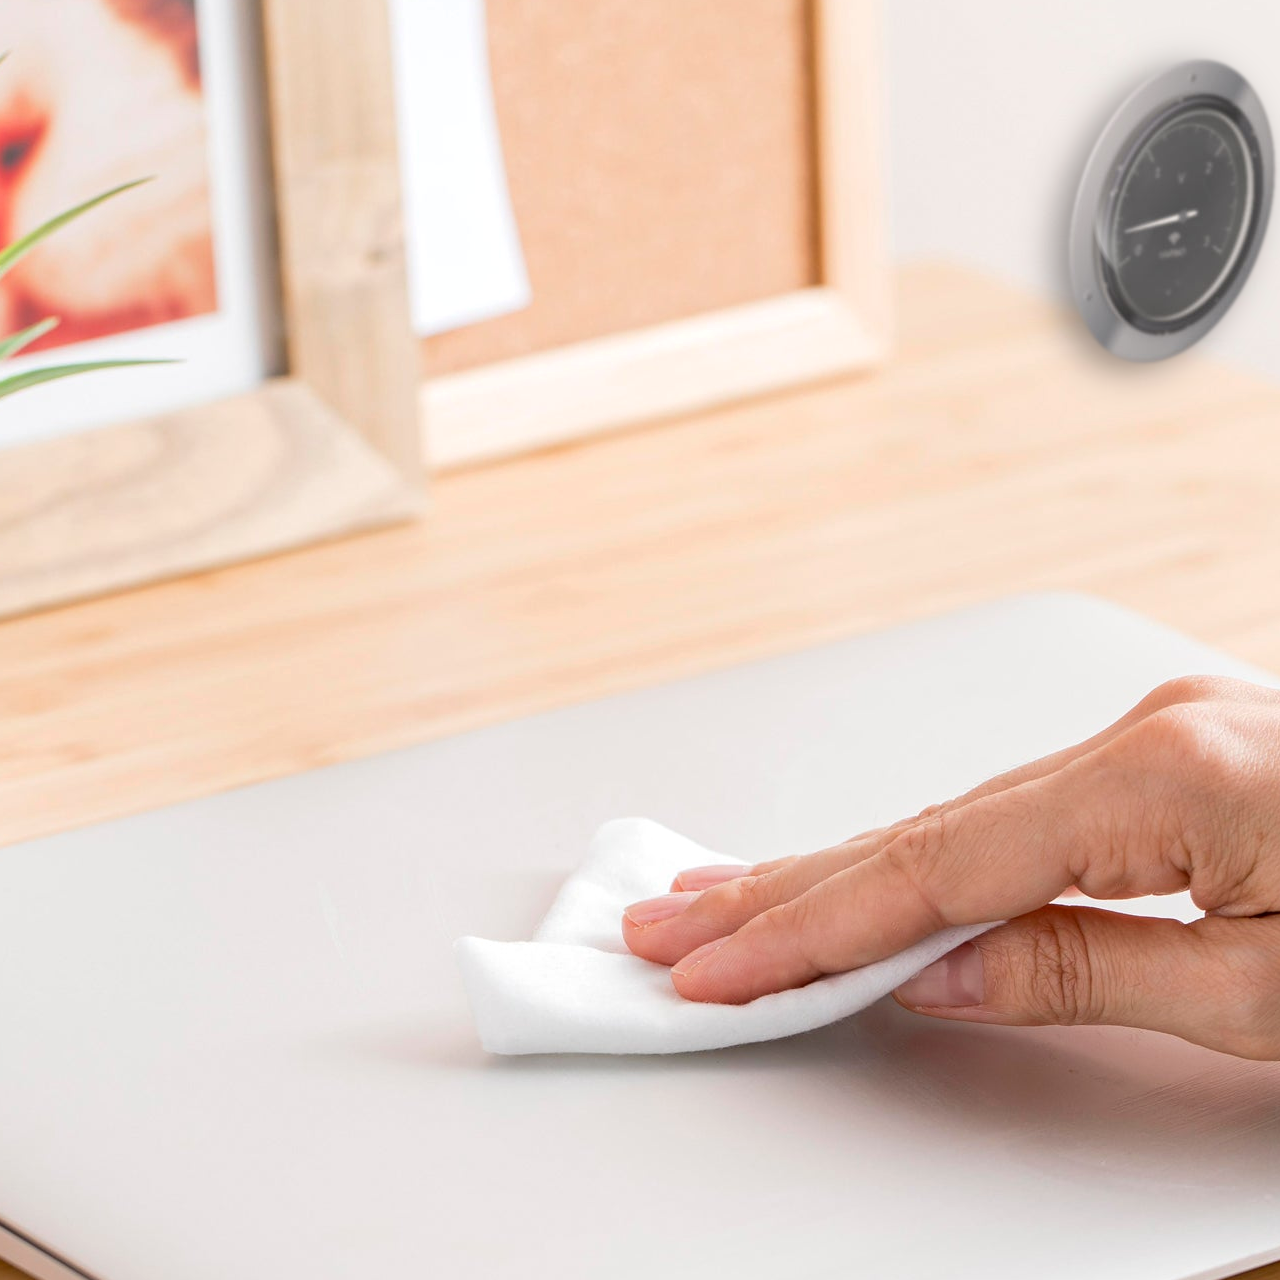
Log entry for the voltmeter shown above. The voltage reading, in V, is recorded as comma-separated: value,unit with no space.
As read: 0.3,V
